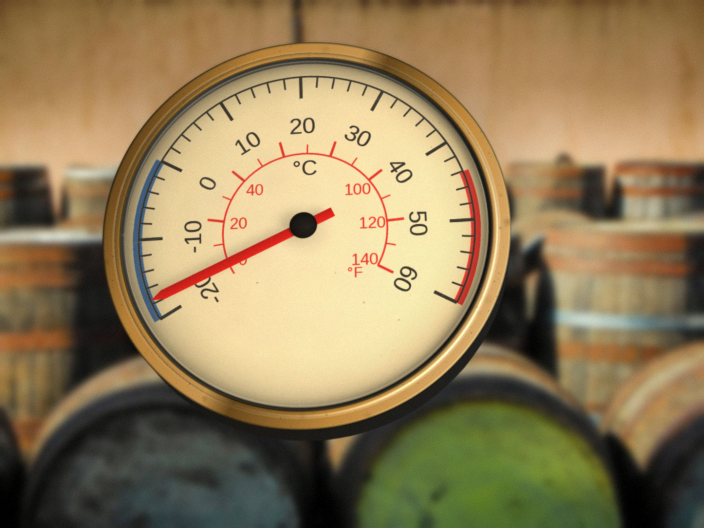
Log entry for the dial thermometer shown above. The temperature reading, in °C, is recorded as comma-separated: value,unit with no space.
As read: -18,°C
